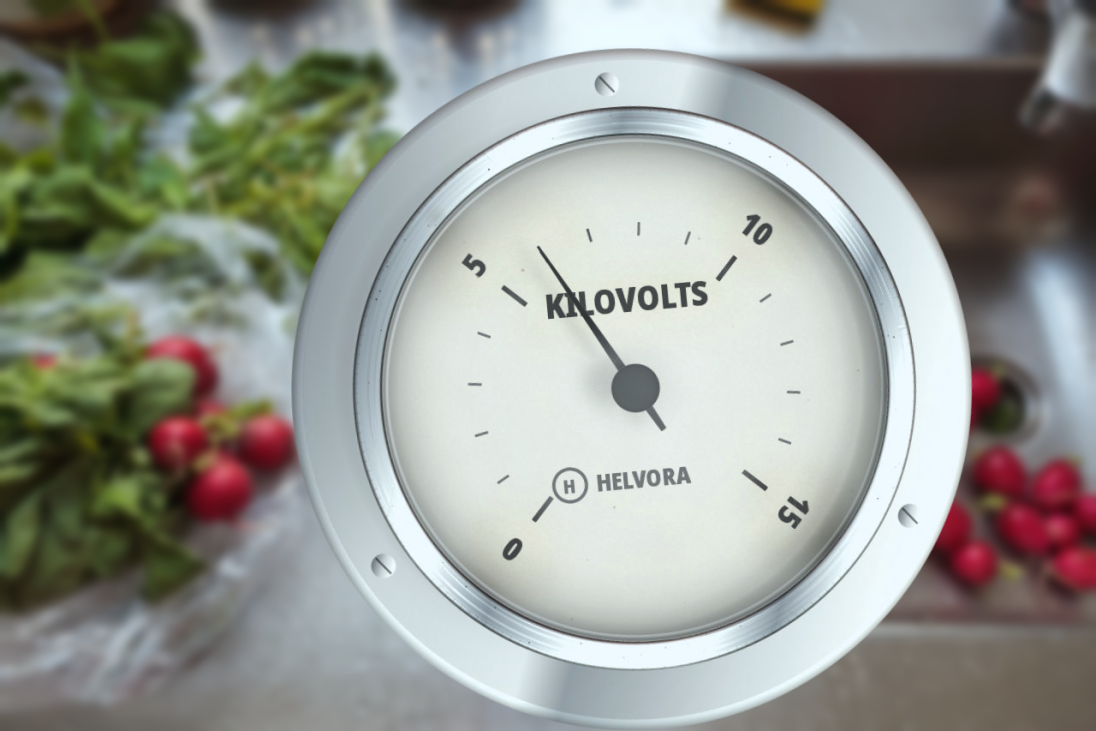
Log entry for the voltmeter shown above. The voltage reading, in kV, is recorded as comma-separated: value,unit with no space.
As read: 6,kV
